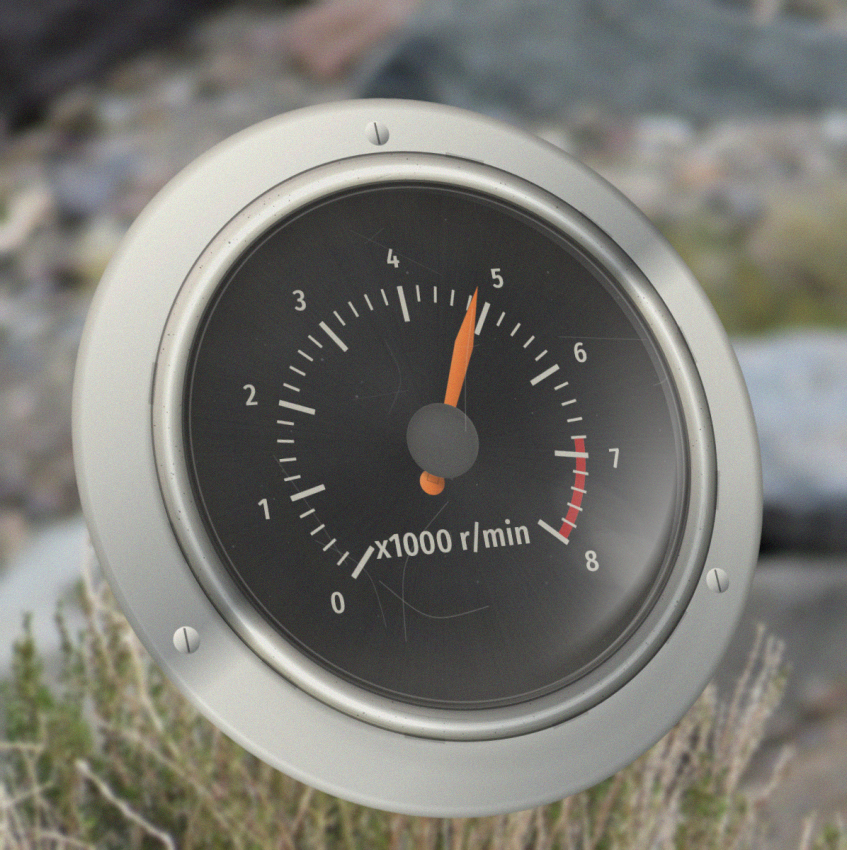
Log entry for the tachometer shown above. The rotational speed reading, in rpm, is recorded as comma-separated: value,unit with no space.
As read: 4800,rpm
